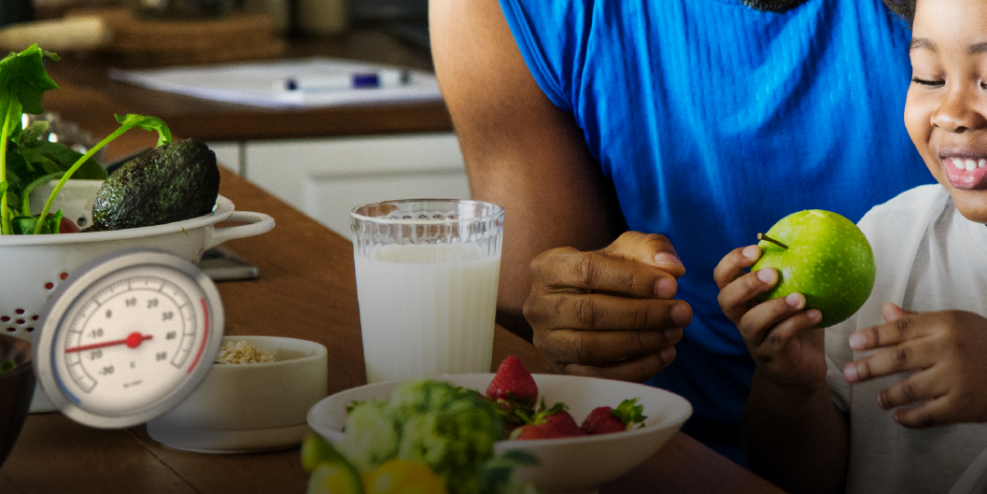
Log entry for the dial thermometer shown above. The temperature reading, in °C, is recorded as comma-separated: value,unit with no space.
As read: -15,°C
